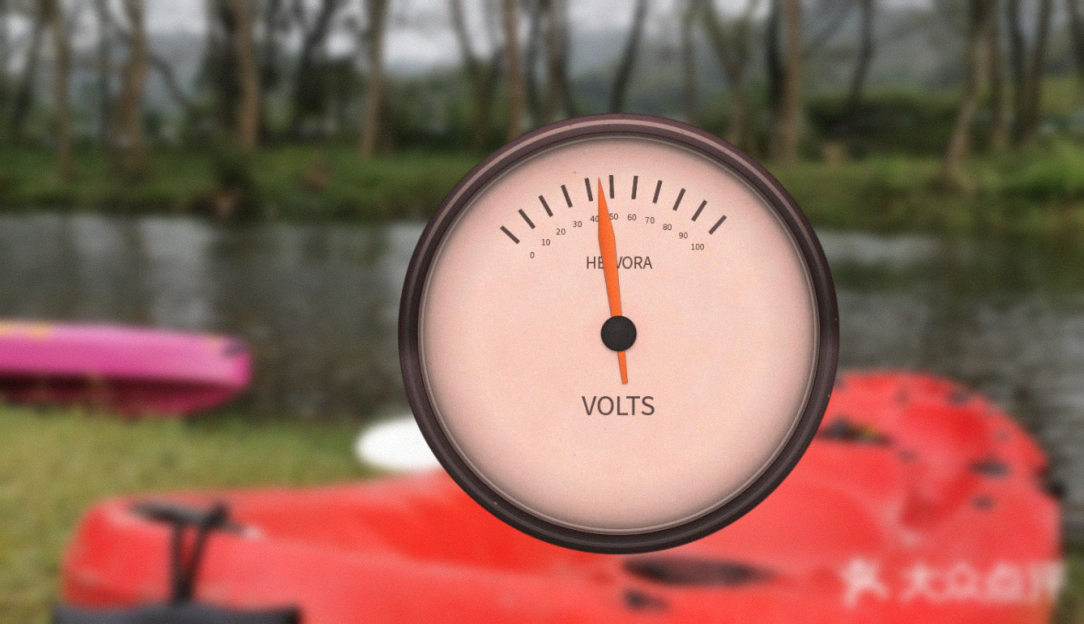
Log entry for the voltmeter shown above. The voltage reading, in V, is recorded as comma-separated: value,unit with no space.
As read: 45,V
